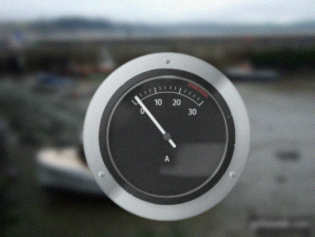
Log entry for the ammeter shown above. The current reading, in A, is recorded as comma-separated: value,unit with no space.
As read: 2,A
